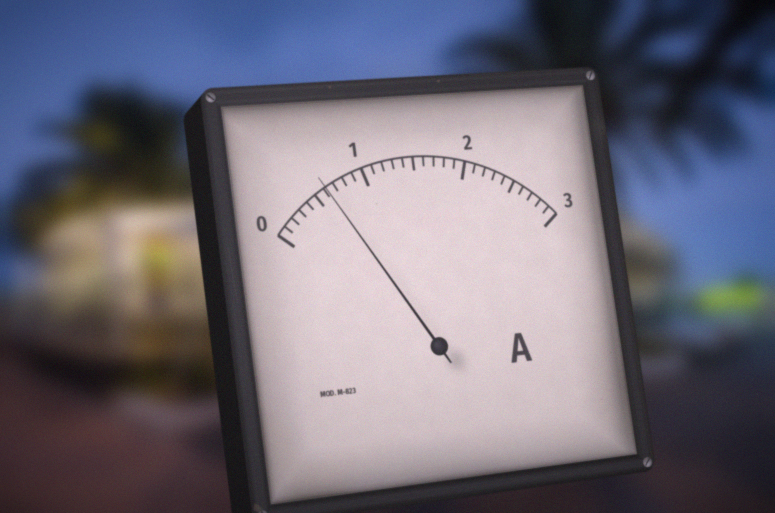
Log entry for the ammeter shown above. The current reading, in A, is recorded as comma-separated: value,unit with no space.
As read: 0.6,A
